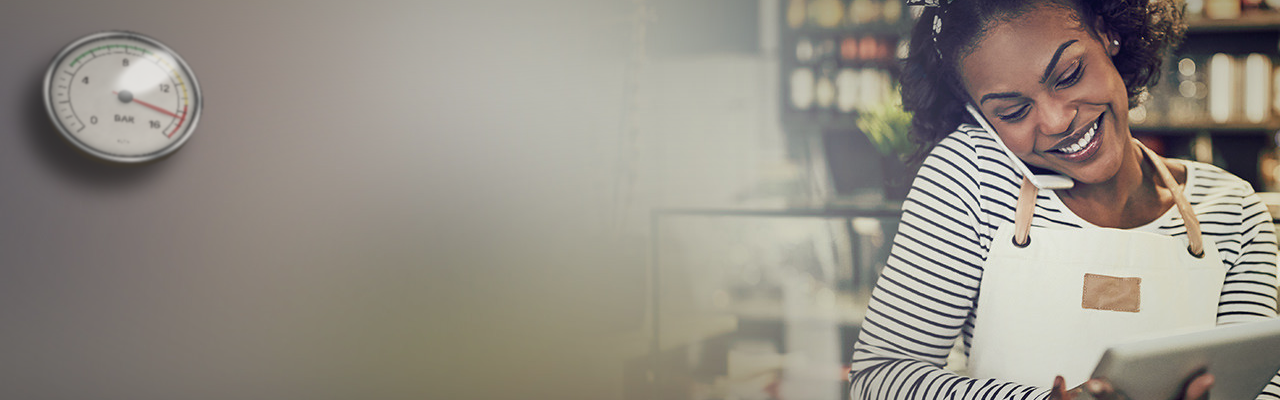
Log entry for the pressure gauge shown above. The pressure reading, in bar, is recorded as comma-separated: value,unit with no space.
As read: 14.5,bar
